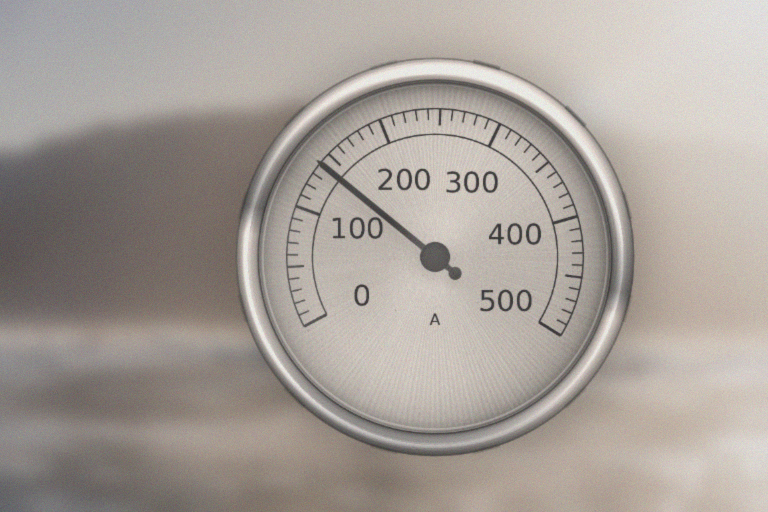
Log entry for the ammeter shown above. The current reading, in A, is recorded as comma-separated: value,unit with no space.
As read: 140,A
